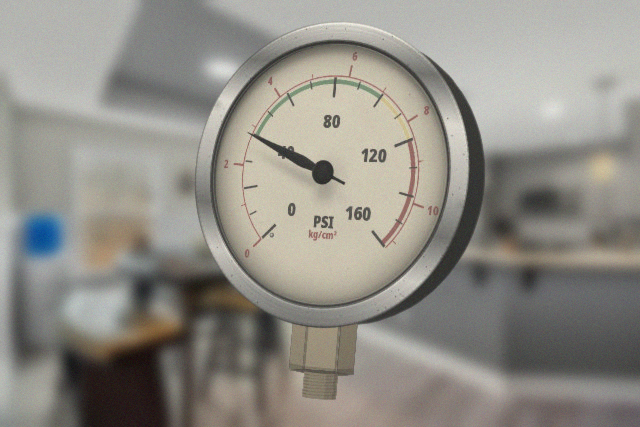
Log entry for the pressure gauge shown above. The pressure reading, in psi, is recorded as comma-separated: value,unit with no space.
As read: 40,psi
